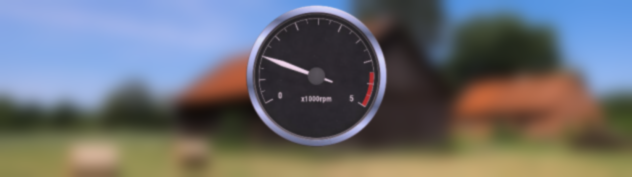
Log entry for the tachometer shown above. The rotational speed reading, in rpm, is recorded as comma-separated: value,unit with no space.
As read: 1000,rpm
